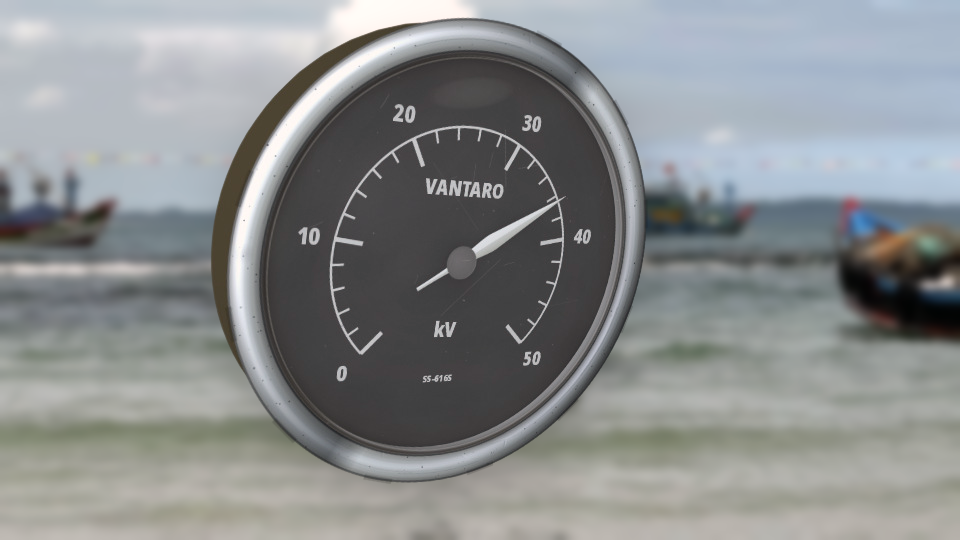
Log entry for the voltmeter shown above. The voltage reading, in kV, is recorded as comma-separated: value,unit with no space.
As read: 36,kV
